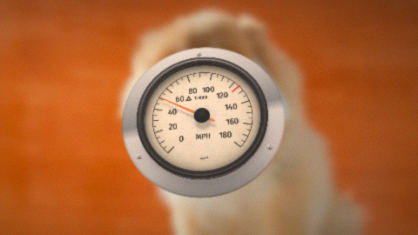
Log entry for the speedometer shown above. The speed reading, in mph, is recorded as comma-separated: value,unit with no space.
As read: 50,mph
